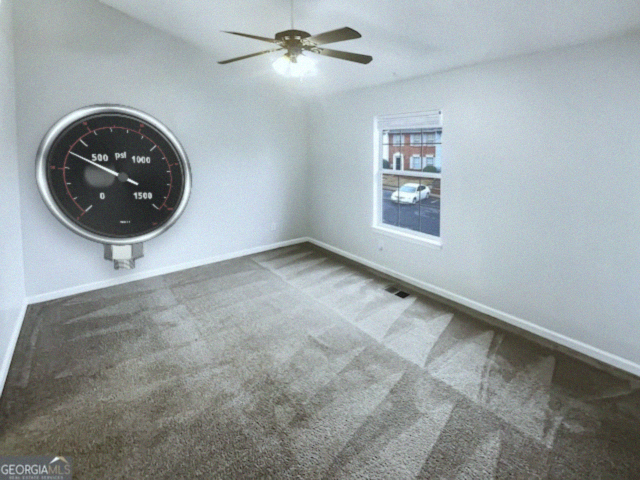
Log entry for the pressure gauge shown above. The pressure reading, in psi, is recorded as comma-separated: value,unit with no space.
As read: 400,psi
